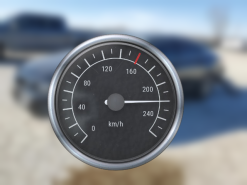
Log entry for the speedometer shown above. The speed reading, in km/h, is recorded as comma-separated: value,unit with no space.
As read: 220,km/h
